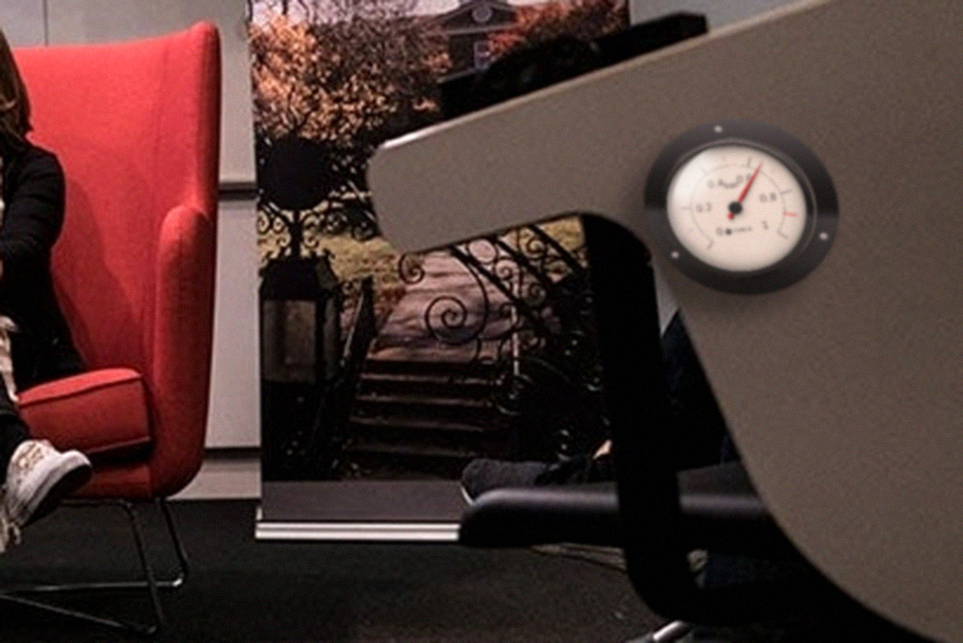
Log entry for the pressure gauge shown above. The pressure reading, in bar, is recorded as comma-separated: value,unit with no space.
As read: 0.65,bar
